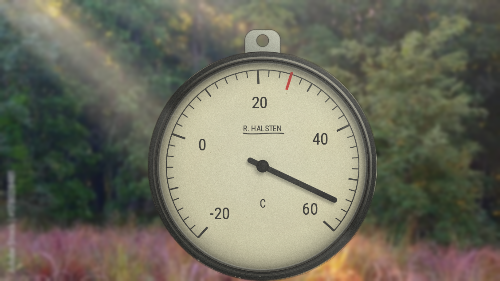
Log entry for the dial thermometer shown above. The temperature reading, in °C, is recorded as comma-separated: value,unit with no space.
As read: 55,°C
